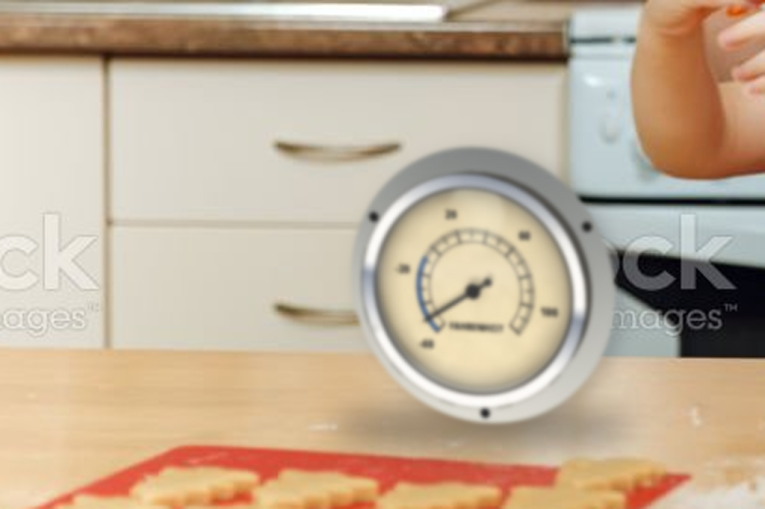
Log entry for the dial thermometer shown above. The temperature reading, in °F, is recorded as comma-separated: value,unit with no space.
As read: -50,°F
